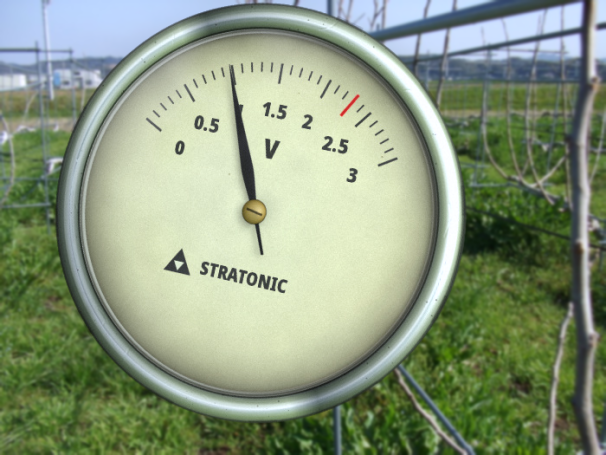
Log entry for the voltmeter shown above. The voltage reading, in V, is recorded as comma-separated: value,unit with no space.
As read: 1,V
